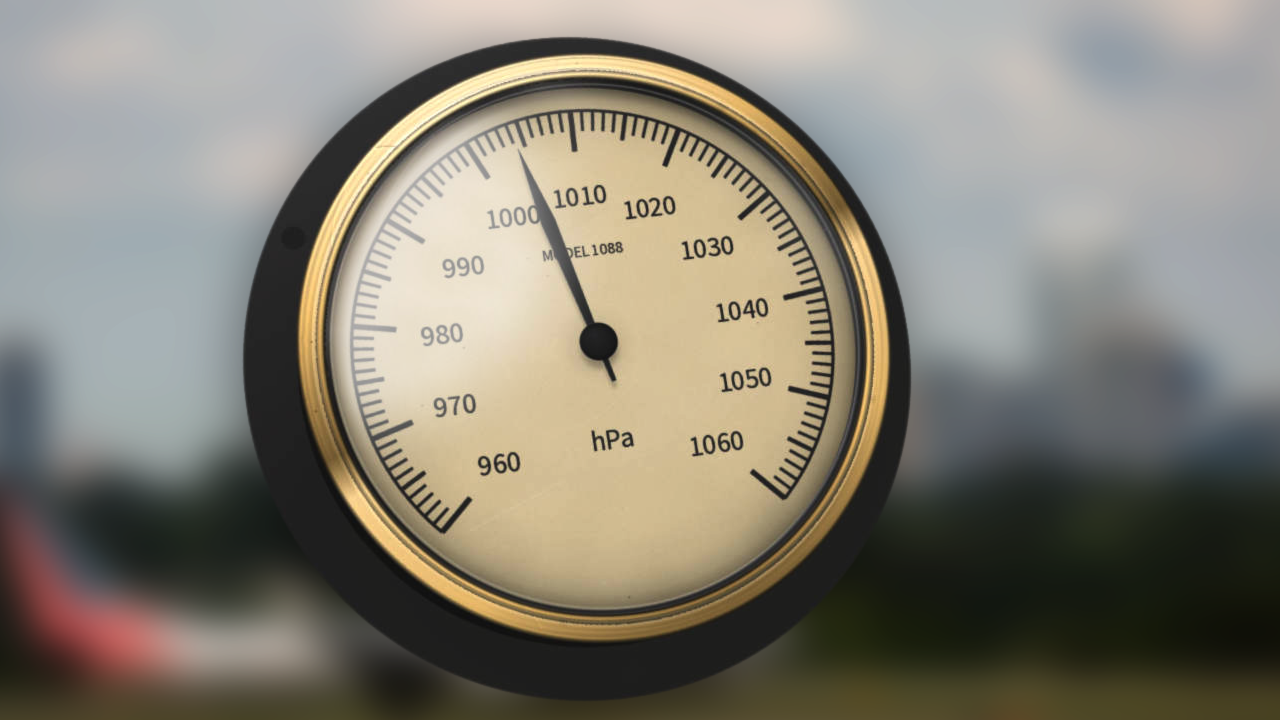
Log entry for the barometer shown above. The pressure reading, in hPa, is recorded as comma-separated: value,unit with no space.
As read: 1004,hPa
